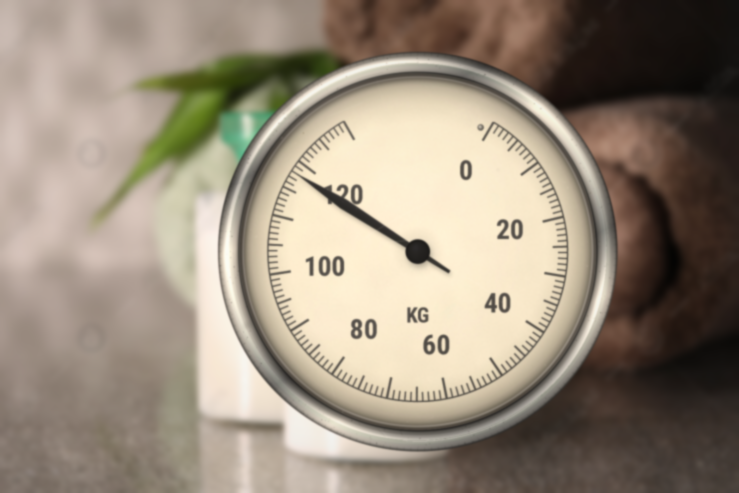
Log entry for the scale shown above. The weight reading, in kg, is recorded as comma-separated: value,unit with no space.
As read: 118,kg
